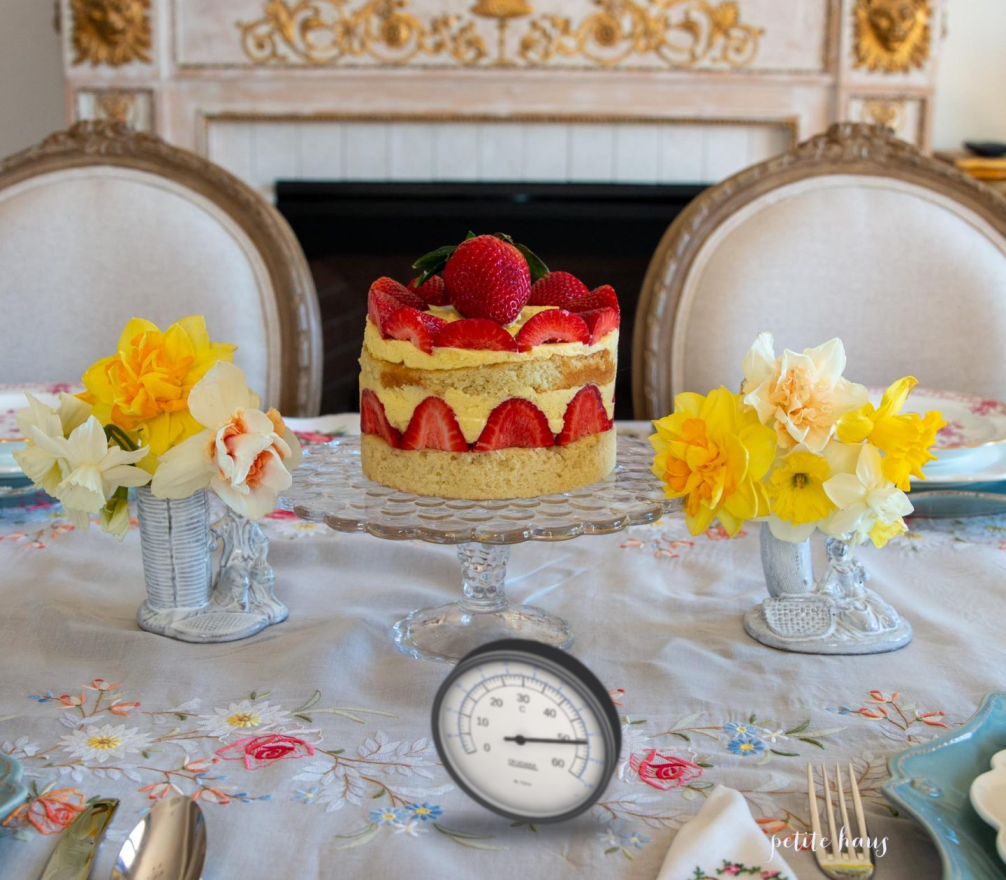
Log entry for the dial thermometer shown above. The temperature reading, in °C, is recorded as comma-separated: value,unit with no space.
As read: 50,°C
